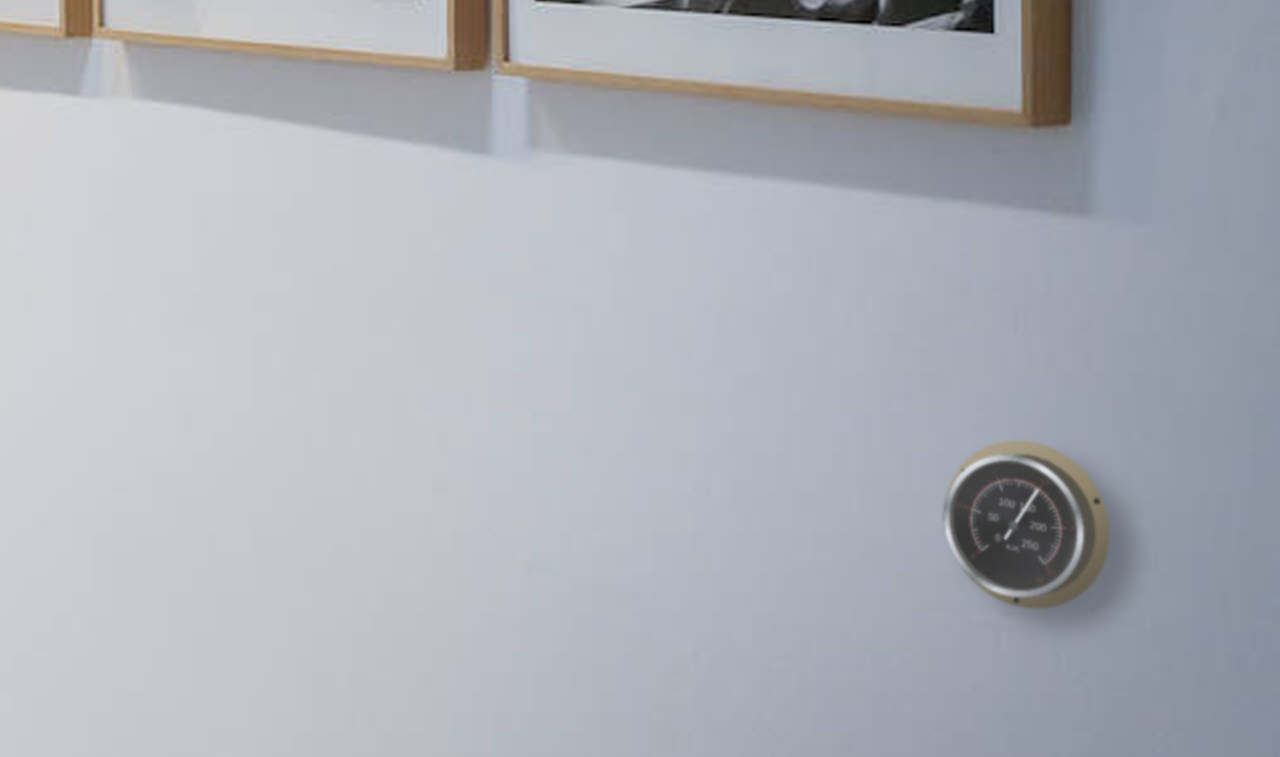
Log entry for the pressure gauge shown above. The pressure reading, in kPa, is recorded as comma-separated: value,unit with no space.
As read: 150,kPa
